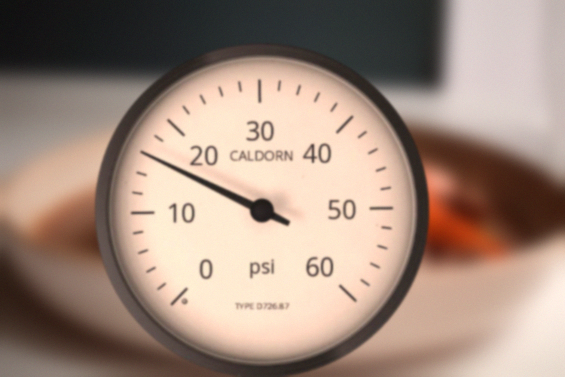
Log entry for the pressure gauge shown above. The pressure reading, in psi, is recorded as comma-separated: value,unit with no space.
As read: 16,psi
